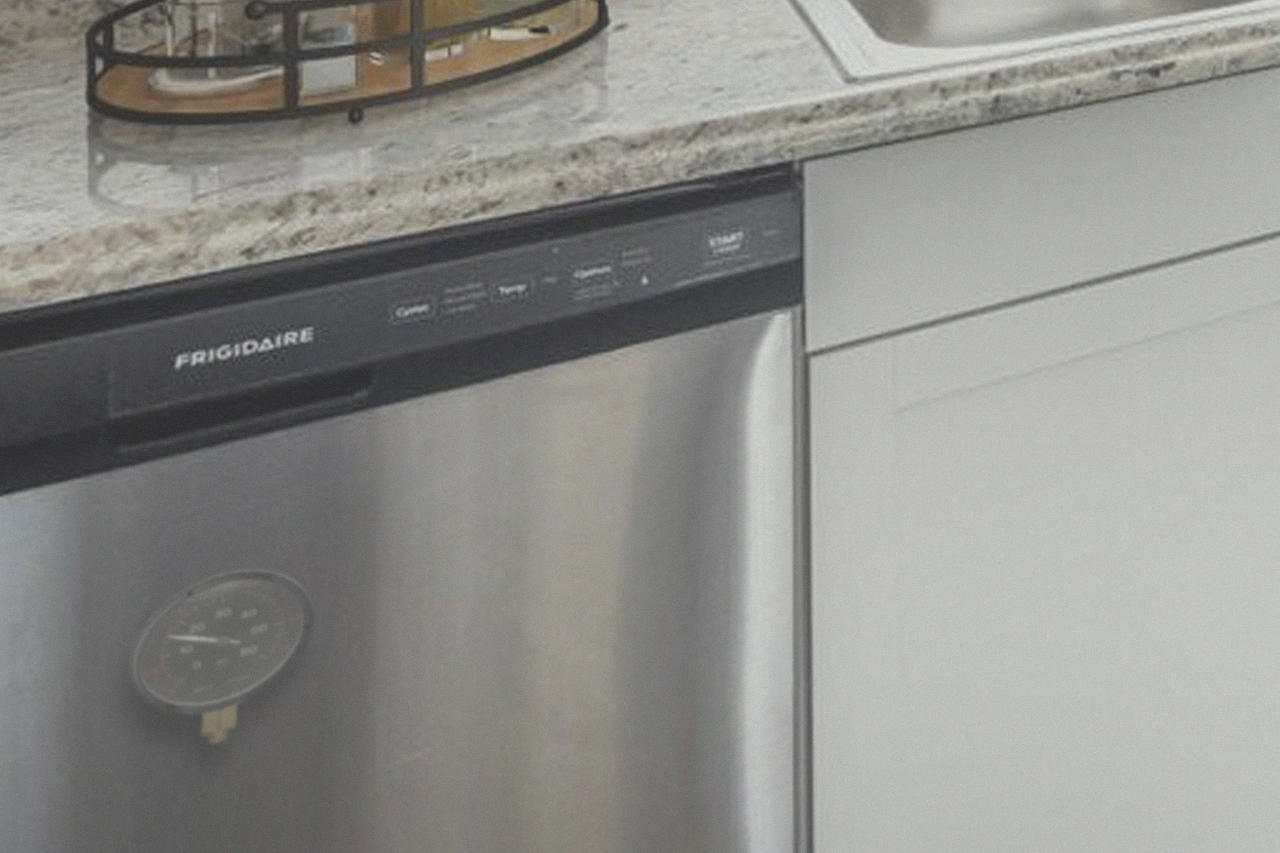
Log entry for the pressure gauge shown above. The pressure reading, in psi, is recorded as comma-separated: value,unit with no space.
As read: 16,psi
